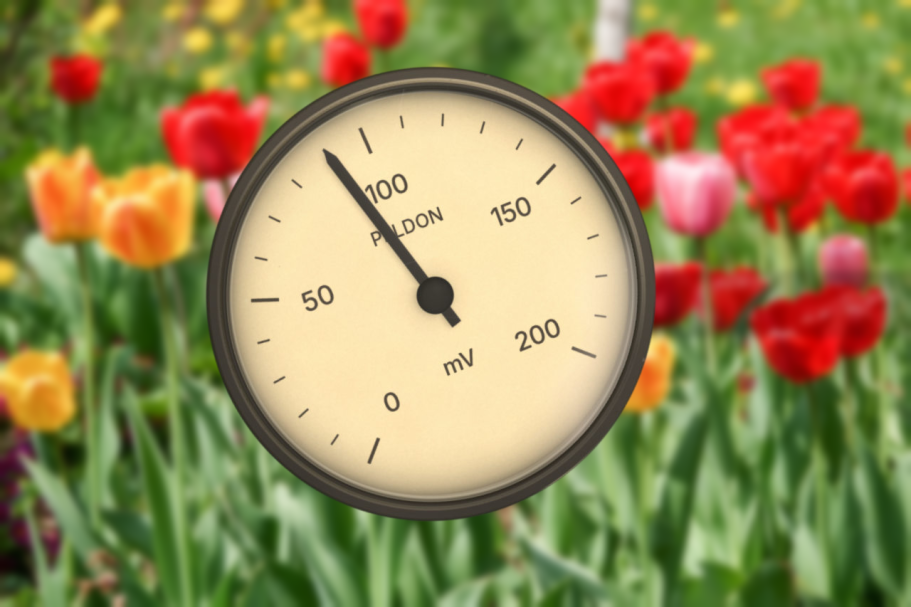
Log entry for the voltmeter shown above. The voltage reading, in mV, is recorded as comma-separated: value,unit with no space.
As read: 90,mV
